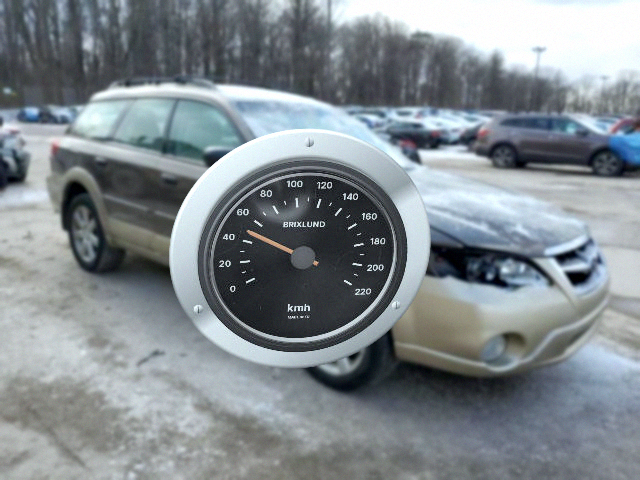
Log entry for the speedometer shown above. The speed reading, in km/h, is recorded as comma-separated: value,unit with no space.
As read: 50,km/h
